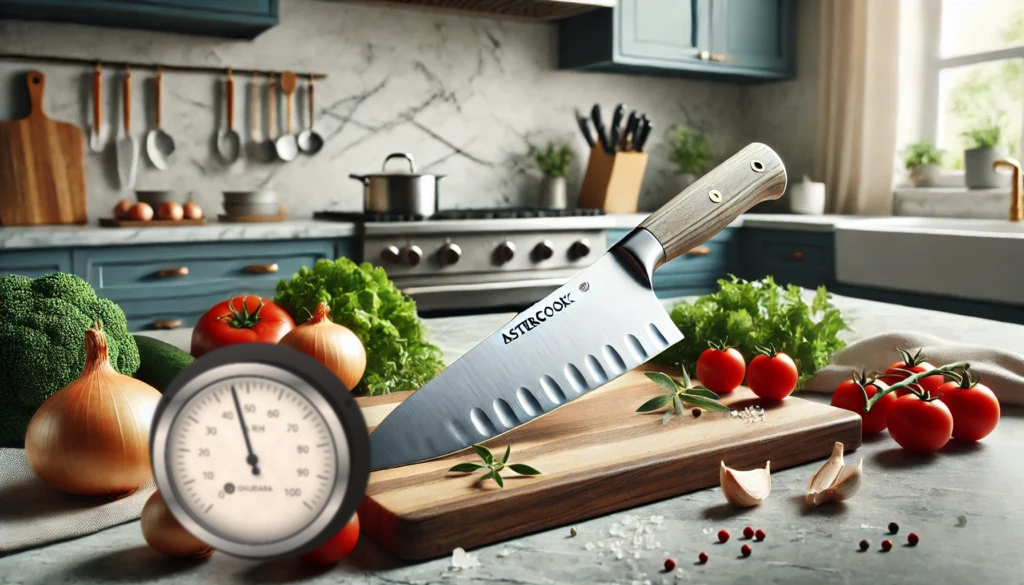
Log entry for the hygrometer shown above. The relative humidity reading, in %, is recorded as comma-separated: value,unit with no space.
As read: 46,%
